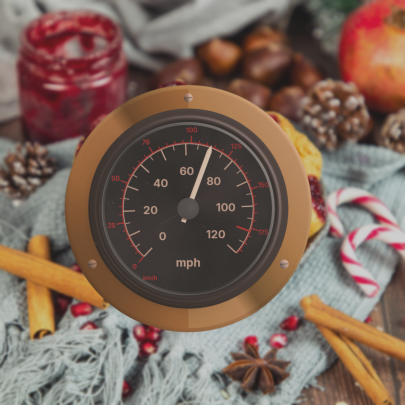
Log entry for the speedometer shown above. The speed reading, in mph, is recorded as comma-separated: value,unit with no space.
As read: 70,mph
